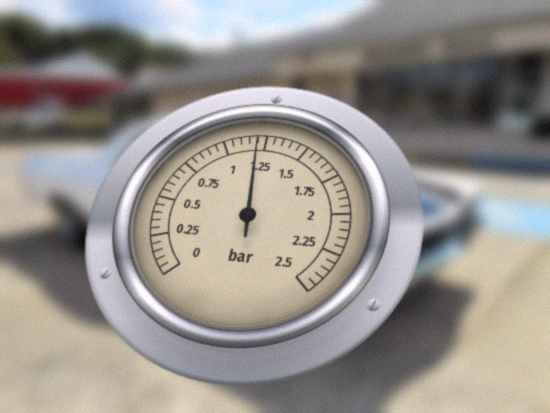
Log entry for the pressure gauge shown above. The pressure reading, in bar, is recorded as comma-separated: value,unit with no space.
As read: 1.2,bar
